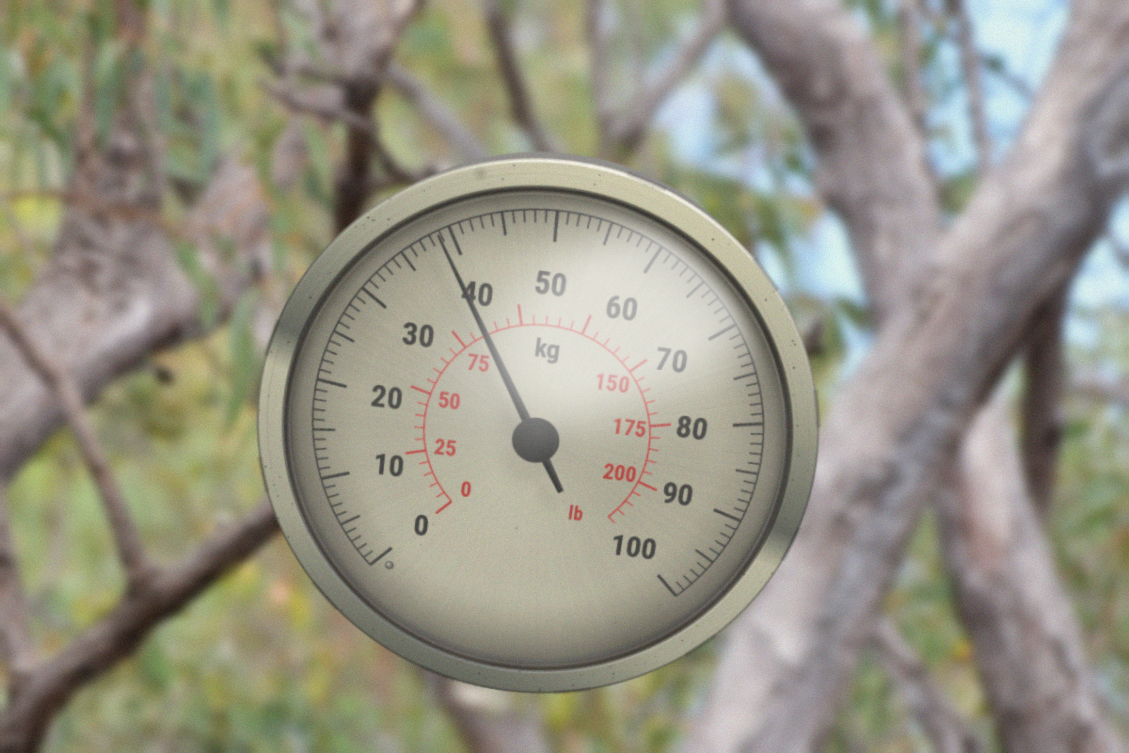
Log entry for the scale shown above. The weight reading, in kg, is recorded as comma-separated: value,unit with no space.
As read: 39,kg
